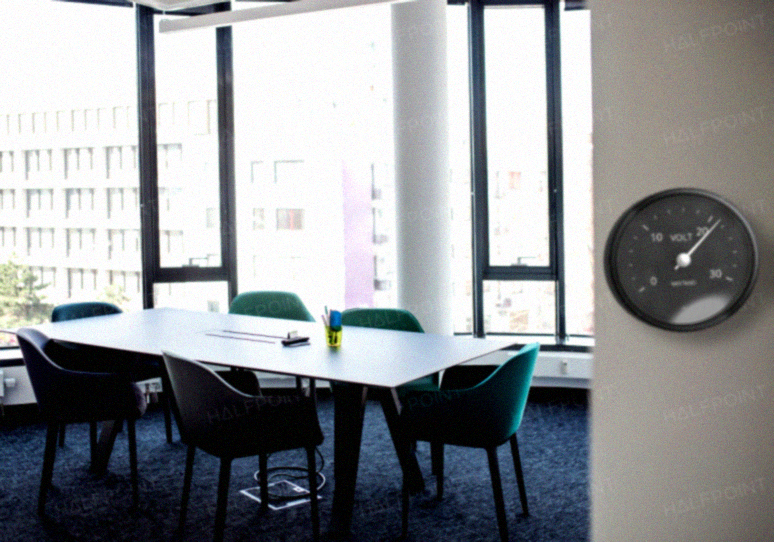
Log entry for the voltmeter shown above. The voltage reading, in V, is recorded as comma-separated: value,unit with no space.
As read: 21,V
